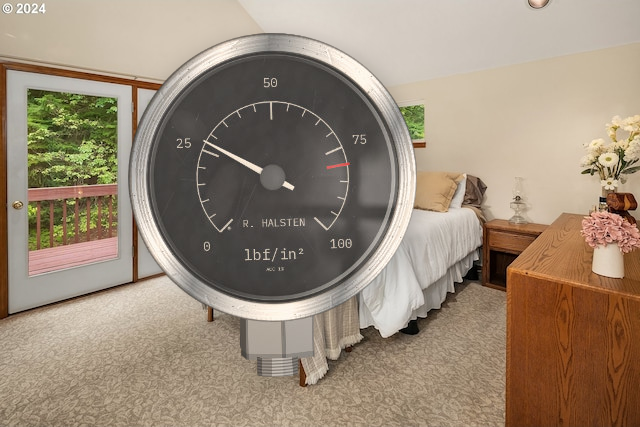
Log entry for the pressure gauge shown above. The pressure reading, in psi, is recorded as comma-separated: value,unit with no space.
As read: 27.5,psi
